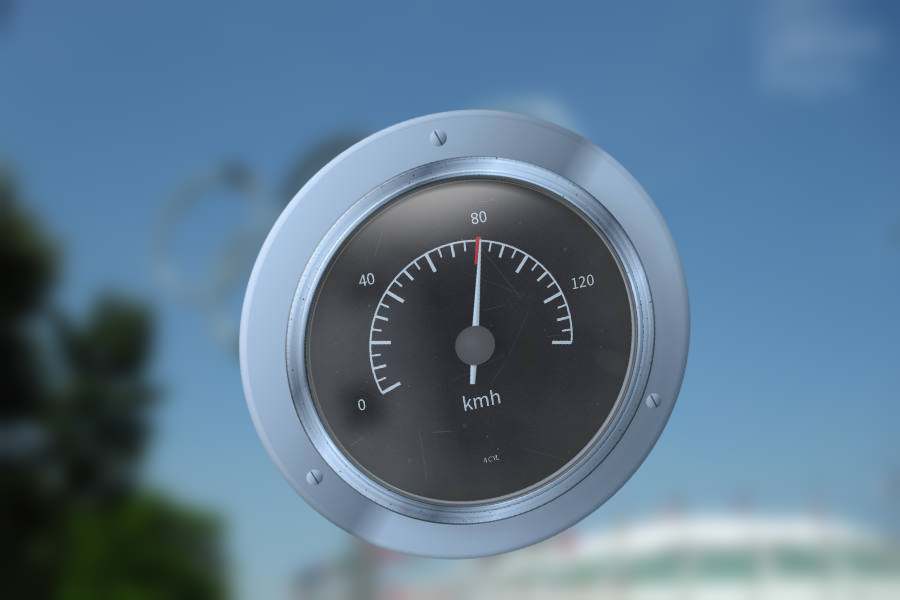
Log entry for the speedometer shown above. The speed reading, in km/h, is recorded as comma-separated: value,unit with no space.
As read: 80,km/h
